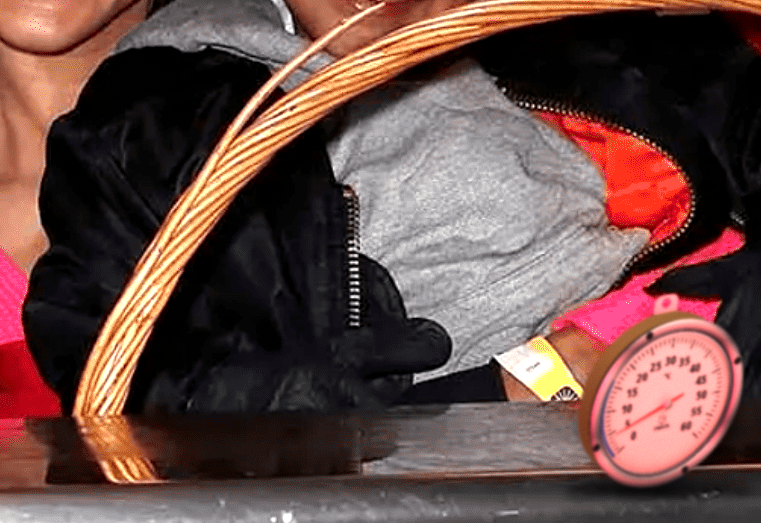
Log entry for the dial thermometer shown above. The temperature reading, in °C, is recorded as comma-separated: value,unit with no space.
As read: 5,°C
